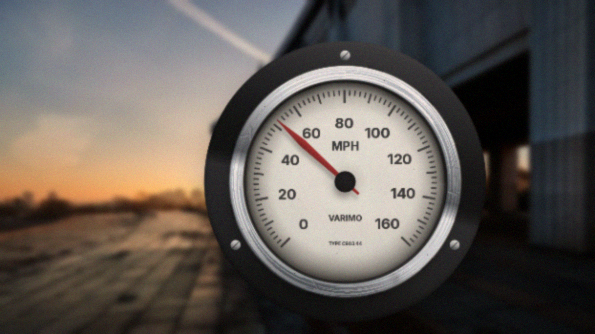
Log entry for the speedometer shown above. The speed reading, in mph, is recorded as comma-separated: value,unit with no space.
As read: 52,mph
